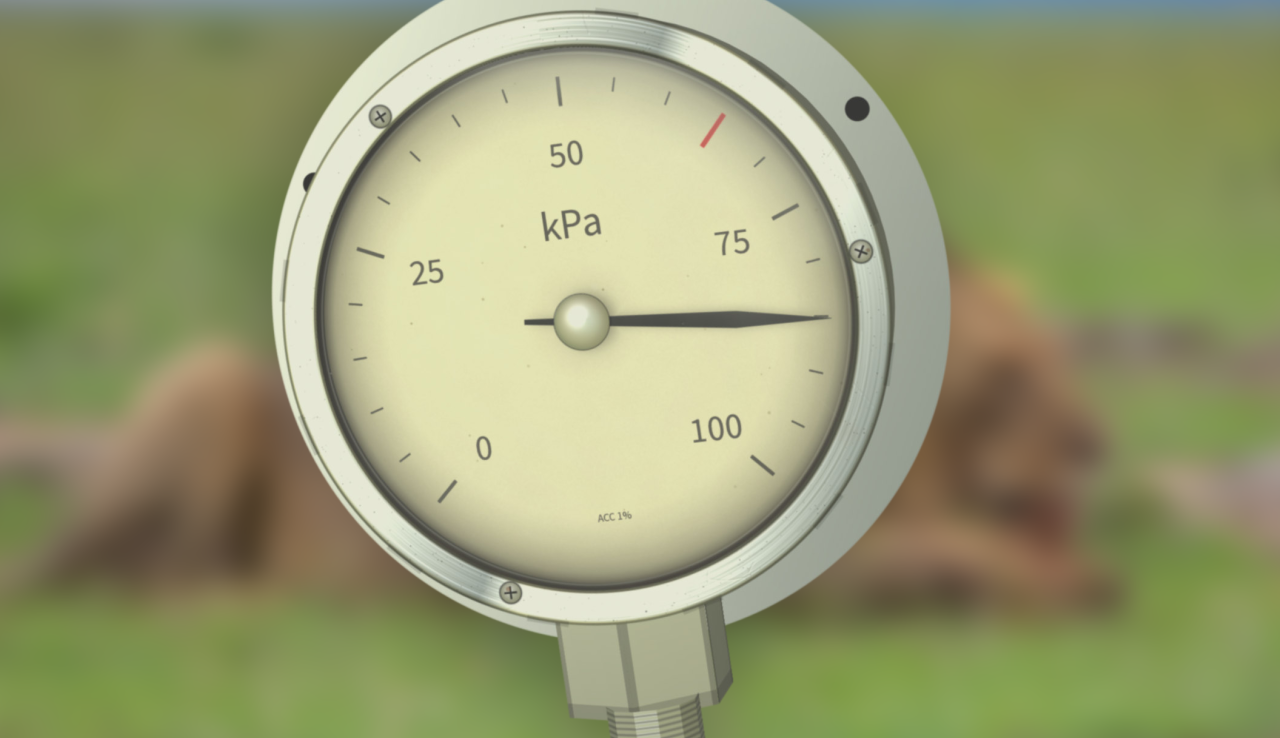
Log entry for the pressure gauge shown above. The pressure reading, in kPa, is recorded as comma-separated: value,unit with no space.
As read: 85,kPa
